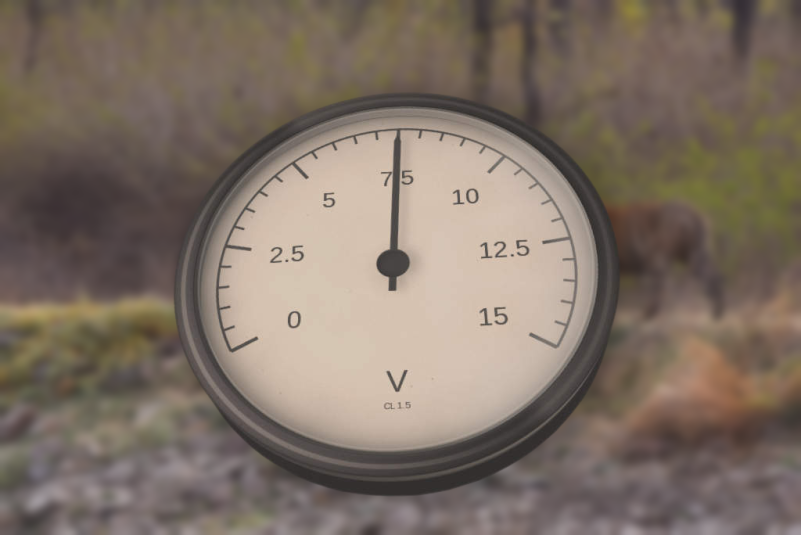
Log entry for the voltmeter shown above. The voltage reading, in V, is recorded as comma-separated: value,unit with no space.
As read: 7.5,V
